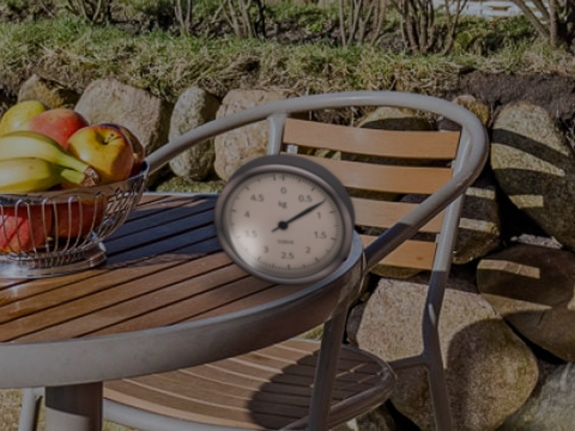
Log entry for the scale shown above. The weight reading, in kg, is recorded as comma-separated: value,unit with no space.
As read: 0.75,kg
